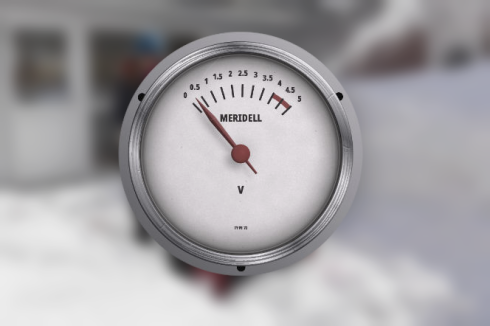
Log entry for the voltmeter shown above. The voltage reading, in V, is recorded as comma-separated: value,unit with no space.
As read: 0.25,V
